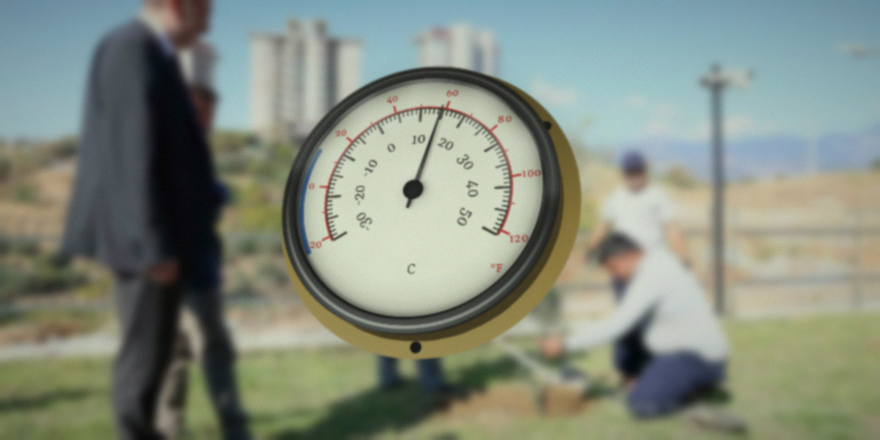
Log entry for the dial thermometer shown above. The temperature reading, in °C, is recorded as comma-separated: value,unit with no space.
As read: 15,°C
